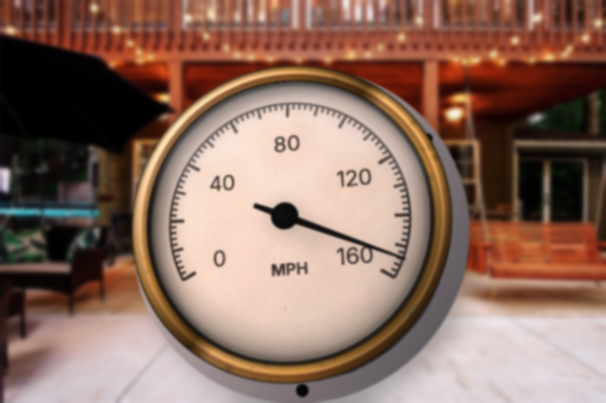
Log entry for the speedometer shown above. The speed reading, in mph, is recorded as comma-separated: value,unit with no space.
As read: 154,mph
